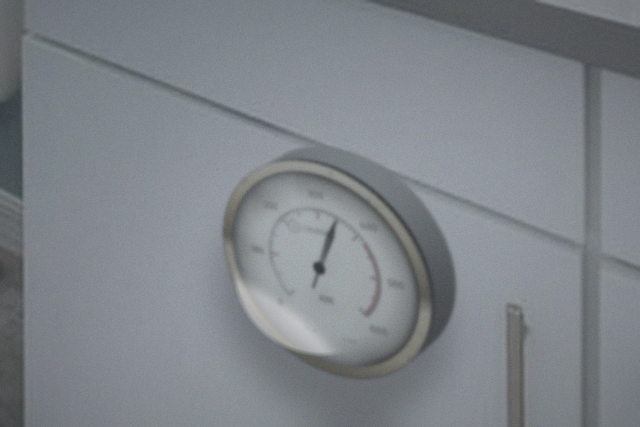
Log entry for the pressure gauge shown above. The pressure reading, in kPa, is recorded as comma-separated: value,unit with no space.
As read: 350,kPa
